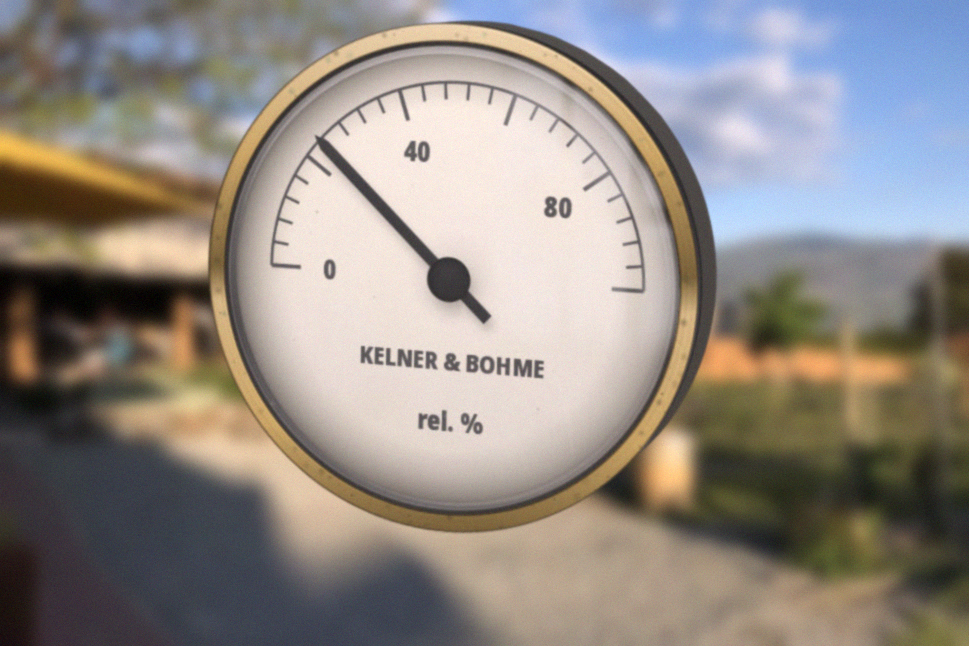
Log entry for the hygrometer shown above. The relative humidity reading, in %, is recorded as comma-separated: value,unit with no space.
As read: 24,%
